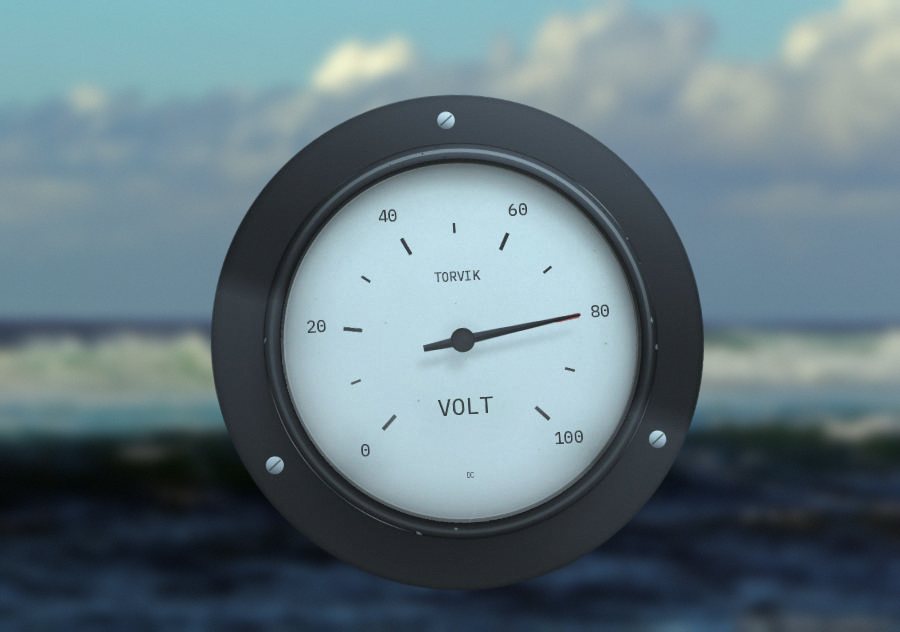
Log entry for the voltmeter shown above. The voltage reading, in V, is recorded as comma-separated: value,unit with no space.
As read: 80,V
